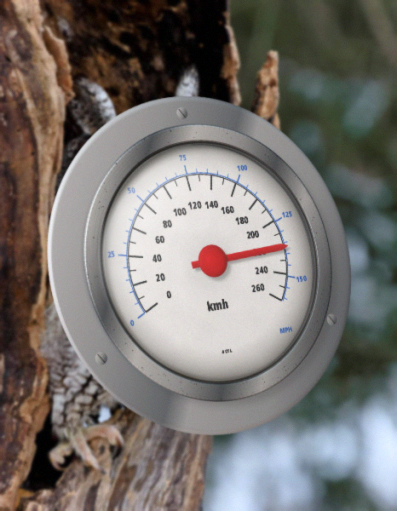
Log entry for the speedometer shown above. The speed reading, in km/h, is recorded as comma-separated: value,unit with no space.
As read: 220,km/h
